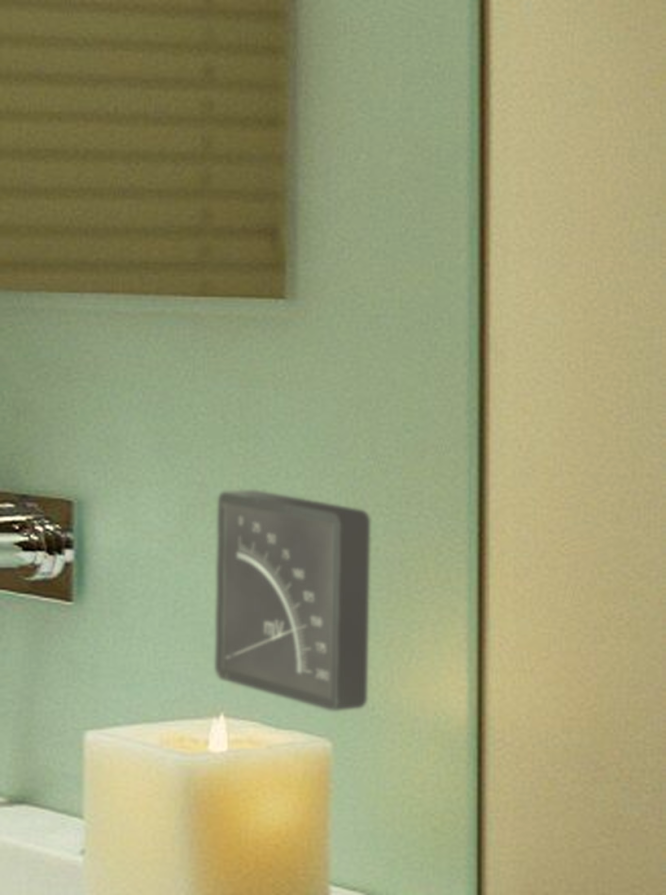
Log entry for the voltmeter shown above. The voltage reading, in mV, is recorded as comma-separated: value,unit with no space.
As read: 150,mV
